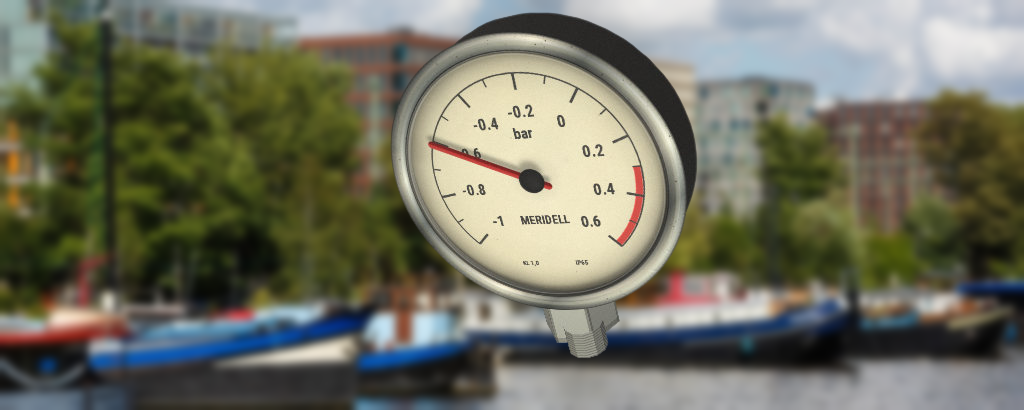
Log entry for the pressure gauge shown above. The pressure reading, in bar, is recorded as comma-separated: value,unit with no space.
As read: -0.6,bar
